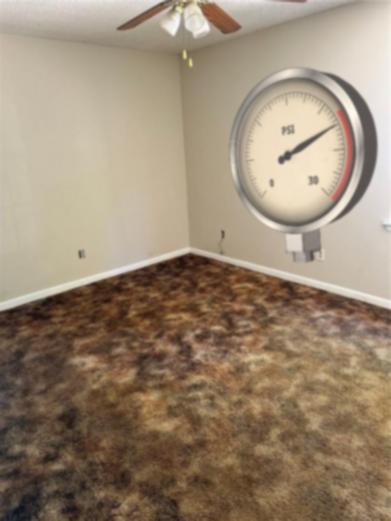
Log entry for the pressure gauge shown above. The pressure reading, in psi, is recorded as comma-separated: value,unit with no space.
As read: 22.5,psi
